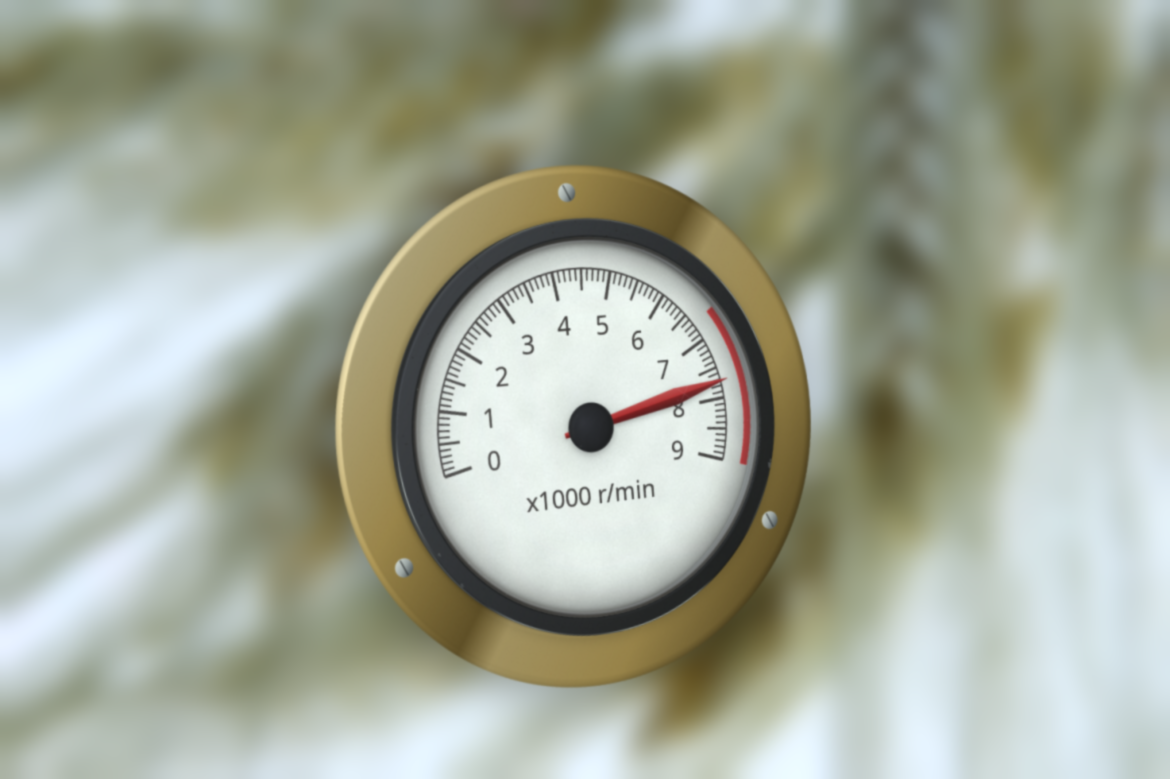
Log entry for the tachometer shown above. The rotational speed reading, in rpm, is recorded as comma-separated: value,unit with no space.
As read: 7700,rpm
